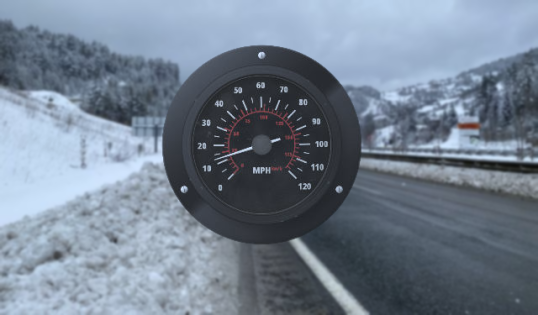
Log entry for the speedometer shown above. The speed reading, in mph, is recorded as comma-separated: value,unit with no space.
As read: 12.5,mph
